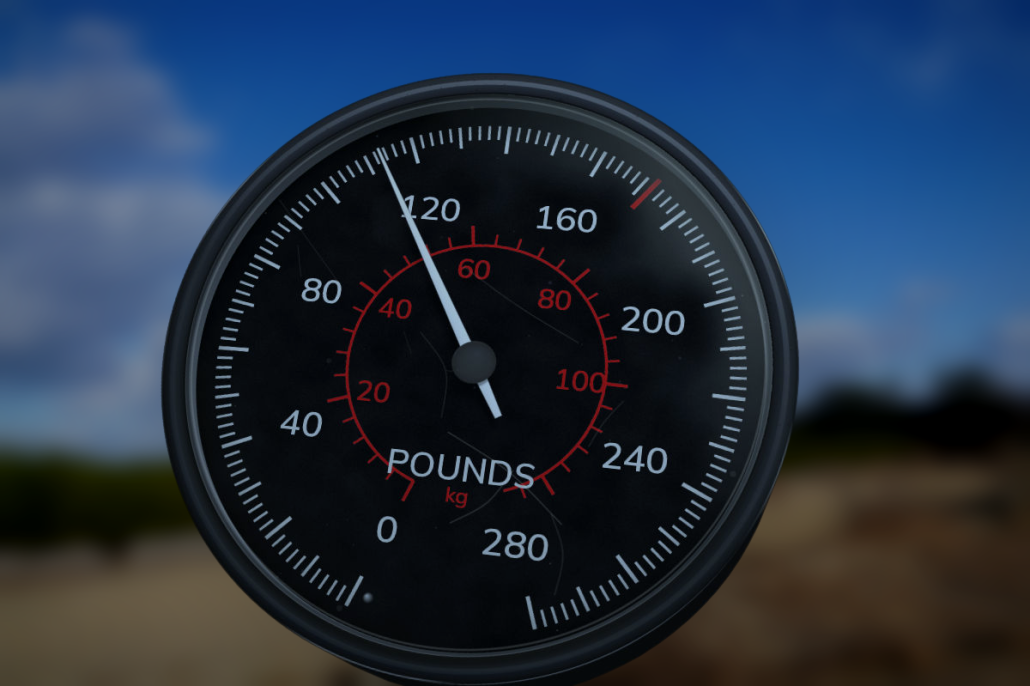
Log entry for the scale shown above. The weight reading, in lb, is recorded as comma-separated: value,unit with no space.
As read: 113,lb
